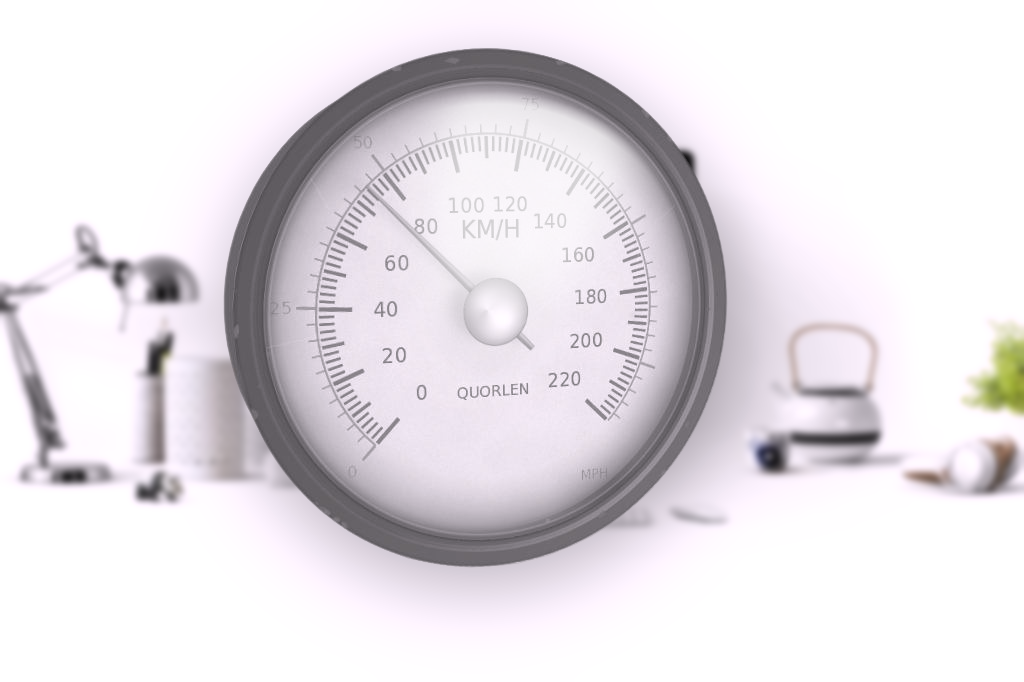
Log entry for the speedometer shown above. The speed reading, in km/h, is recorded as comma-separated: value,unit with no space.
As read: 74,km/h
